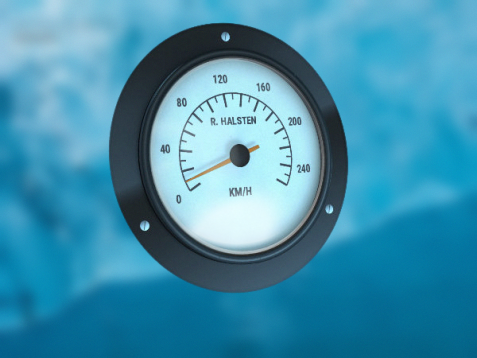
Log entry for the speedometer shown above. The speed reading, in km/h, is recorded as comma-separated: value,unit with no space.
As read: 10,km/h
